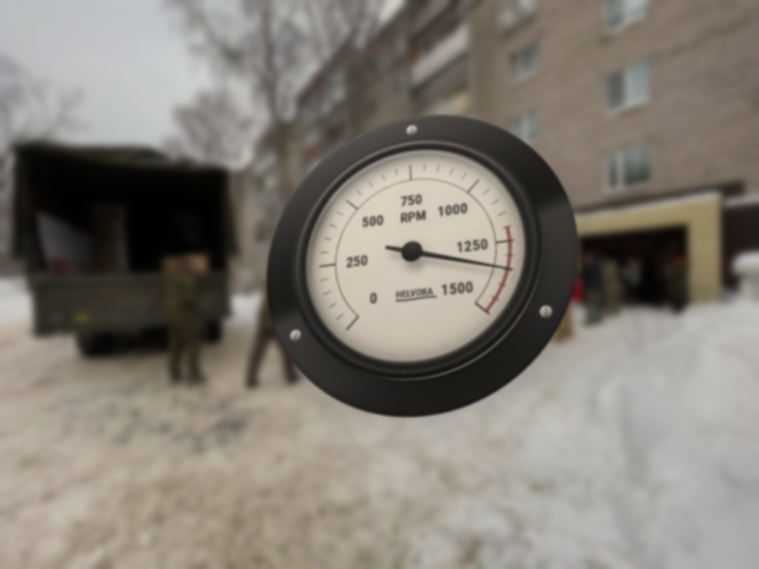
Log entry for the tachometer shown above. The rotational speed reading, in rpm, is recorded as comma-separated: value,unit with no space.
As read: 1350,rpm
